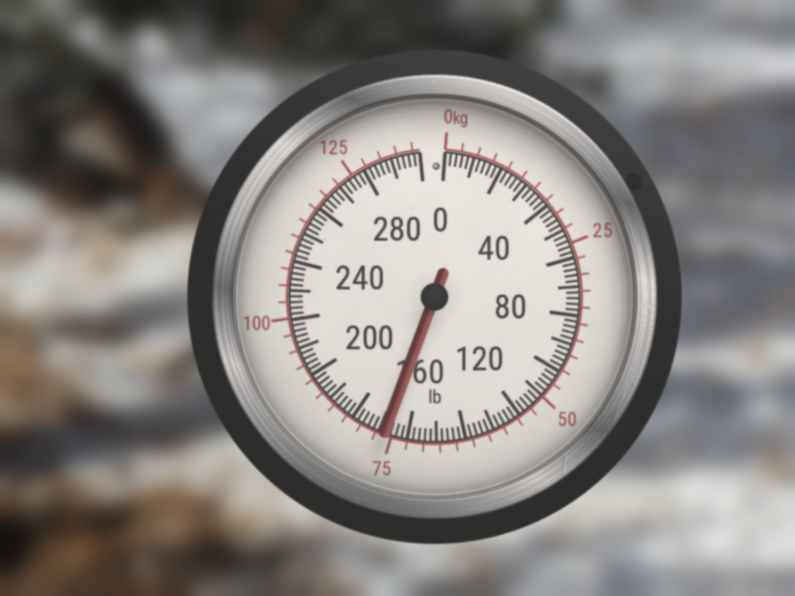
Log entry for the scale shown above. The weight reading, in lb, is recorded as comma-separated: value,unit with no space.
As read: 168,lb
